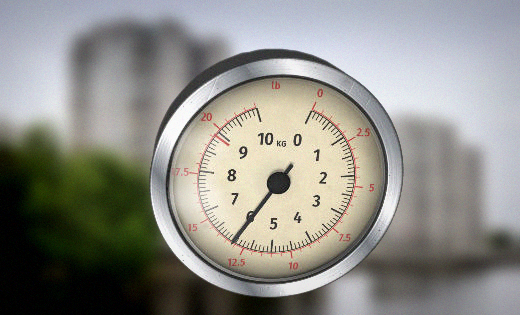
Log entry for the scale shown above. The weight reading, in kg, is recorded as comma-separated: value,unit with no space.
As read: 6,kg
